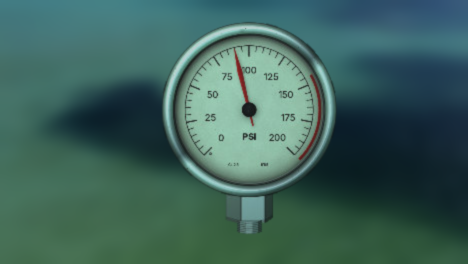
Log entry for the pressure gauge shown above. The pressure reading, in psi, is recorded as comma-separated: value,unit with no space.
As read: 90,psi
